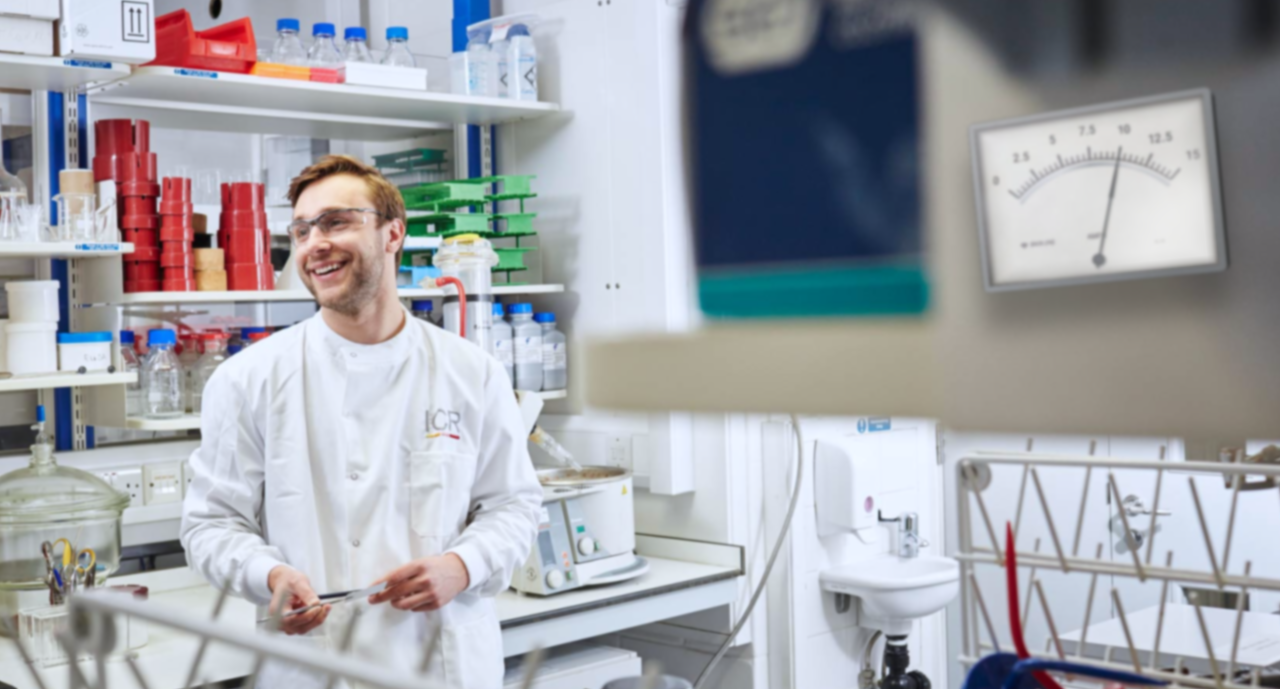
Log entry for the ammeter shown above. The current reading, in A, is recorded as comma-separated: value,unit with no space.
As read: 10,A
